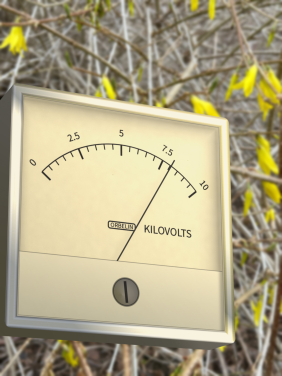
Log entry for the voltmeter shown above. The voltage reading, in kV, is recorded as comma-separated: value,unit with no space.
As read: 8,kV
